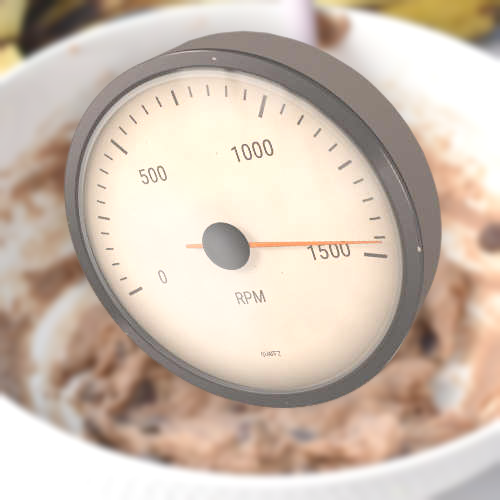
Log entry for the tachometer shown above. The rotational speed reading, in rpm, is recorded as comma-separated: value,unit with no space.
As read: 1450,rpm
